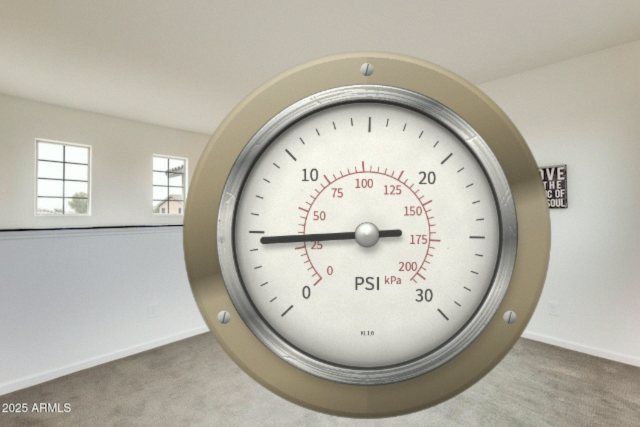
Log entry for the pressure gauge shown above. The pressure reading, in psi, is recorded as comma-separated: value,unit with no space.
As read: 4.5,psi
